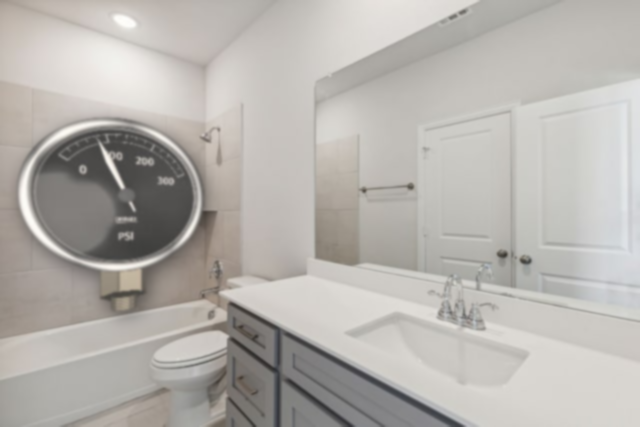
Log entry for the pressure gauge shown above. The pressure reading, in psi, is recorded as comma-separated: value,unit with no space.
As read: 80,psi
